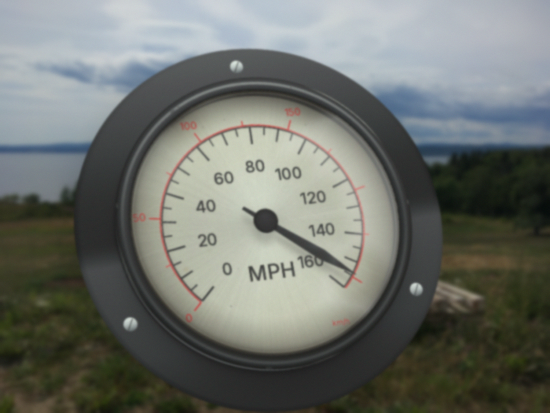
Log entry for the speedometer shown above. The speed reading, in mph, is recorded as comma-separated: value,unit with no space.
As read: 155,mph
